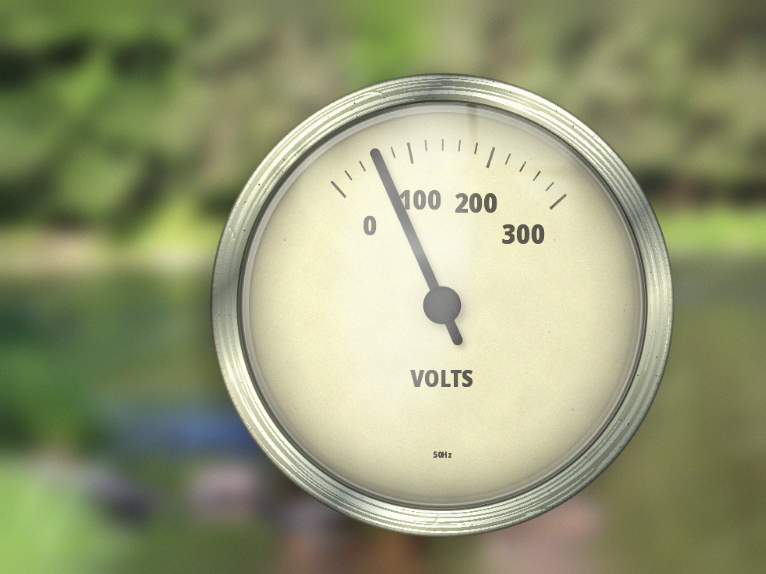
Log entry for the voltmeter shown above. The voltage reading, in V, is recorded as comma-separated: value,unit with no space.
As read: 60,V
